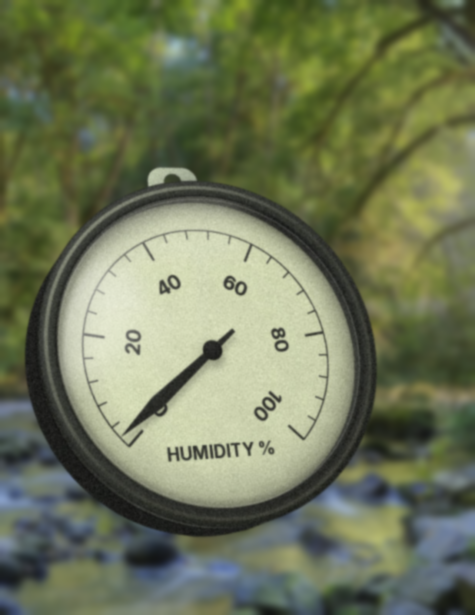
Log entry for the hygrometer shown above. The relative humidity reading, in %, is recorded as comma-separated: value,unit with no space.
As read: 2,%
